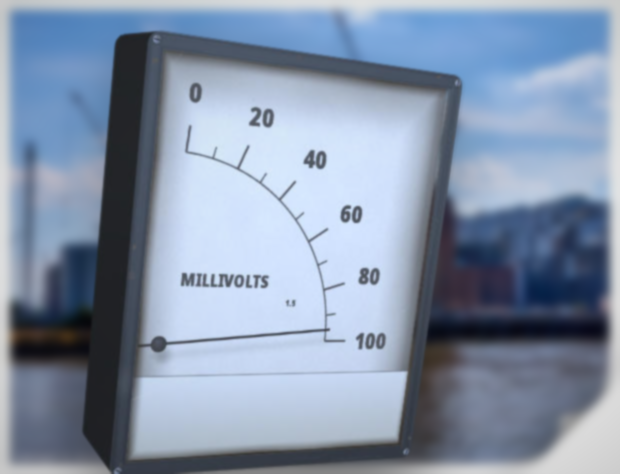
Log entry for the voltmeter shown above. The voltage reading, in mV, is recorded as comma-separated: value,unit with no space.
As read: 95,mV
